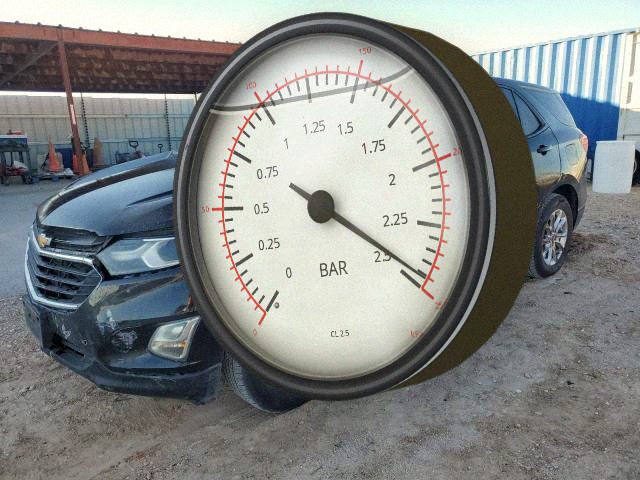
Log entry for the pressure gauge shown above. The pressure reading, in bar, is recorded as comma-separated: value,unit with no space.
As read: 2.45,bar
